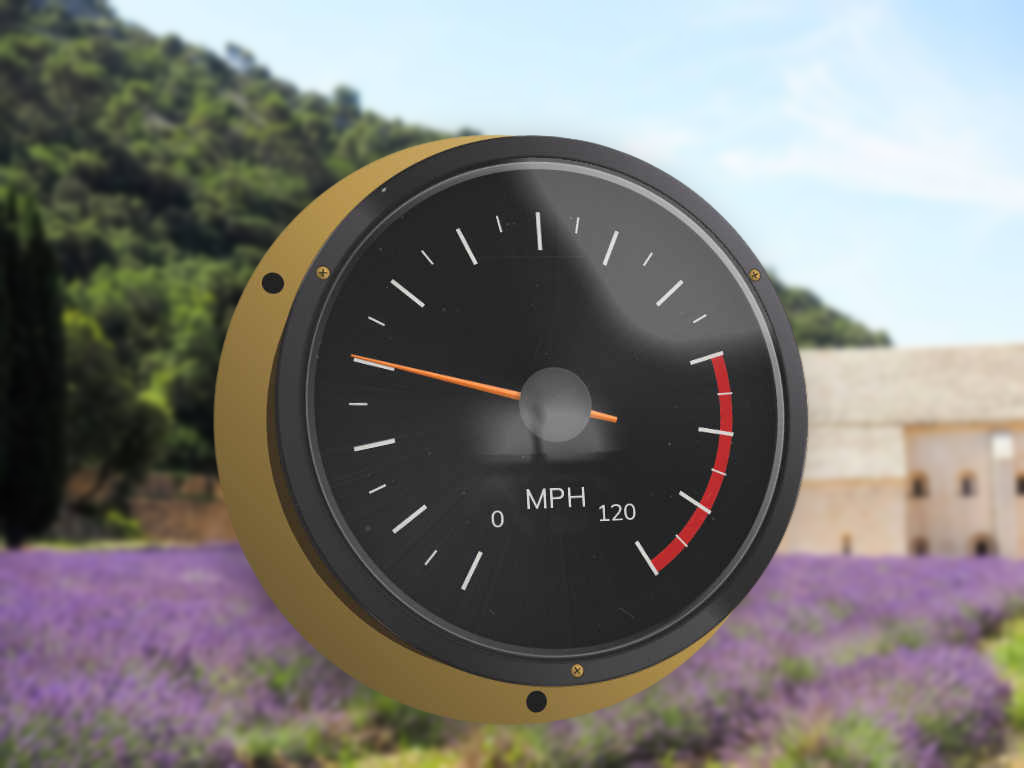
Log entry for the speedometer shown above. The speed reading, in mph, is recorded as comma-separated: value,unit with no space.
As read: 30,mph
